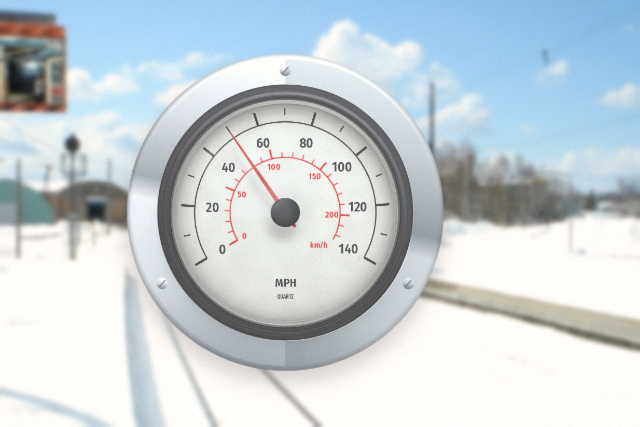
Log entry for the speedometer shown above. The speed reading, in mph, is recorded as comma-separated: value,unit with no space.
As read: 50,mph
